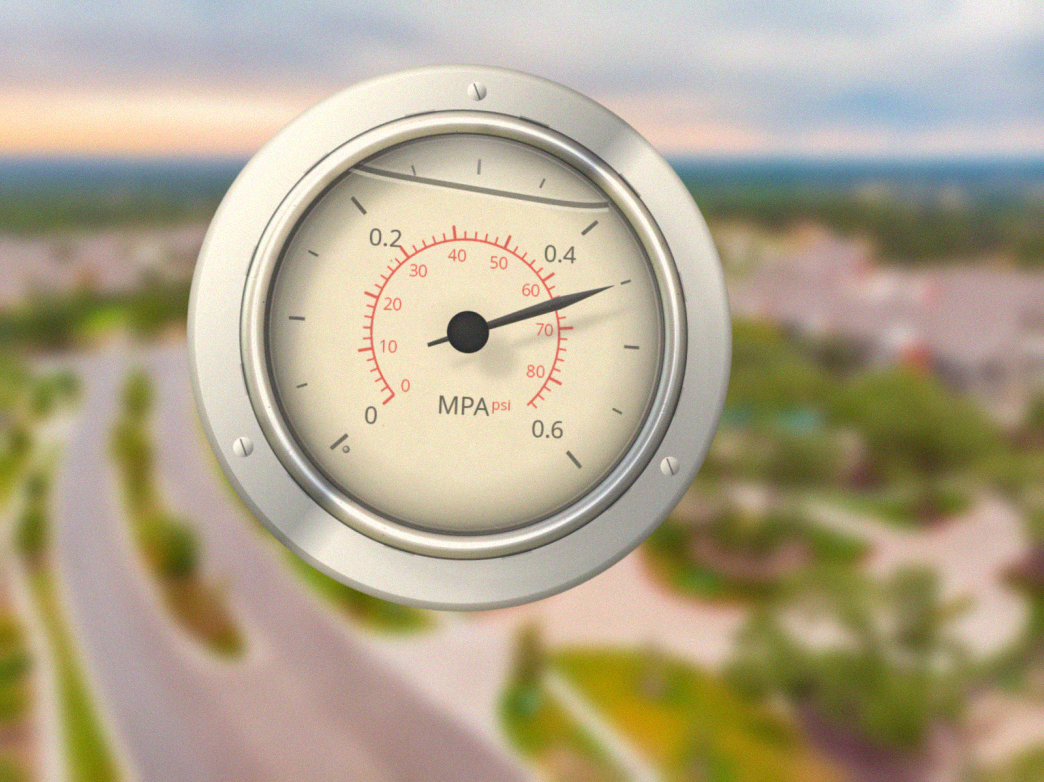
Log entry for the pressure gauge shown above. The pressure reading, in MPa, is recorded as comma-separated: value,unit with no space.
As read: 0.45,MPa
